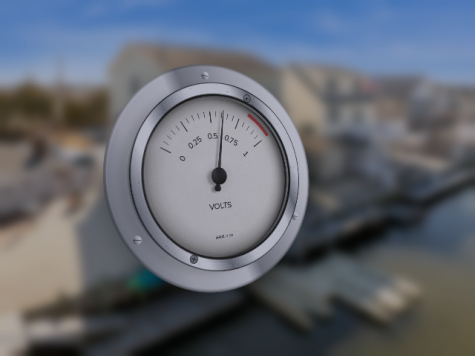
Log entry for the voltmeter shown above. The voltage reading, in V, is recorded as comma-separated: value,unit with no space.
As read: 0.6,V
